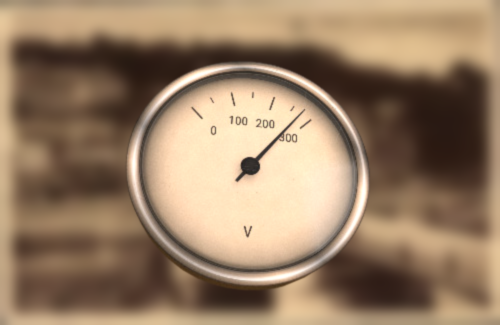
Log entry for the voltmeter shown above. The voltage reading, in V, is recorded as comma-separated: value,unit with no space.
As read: 275,V
